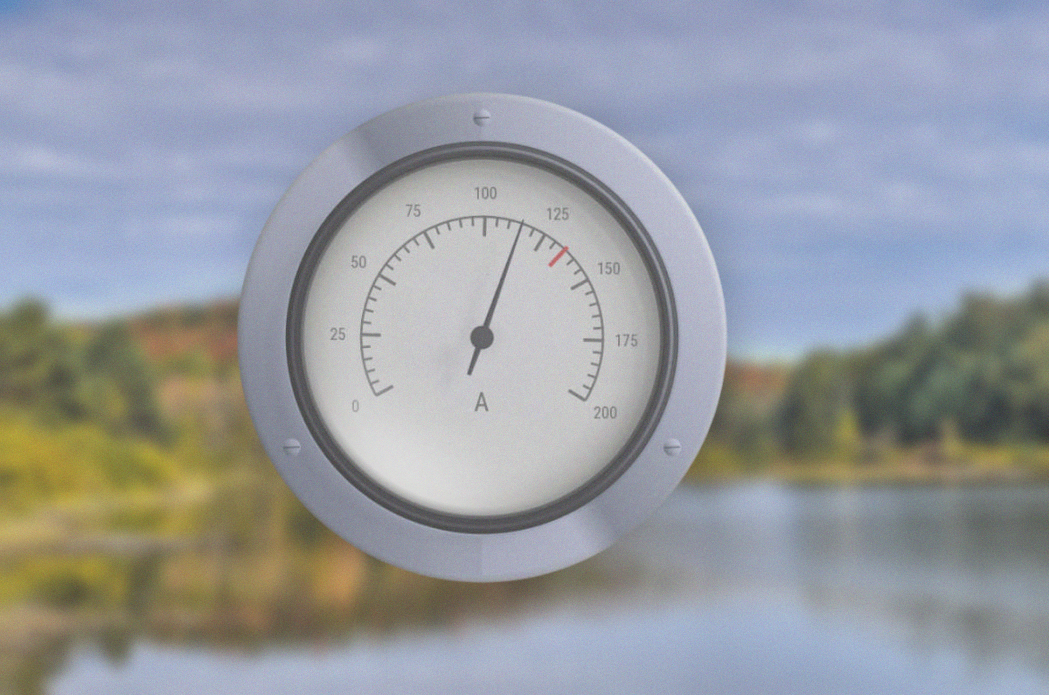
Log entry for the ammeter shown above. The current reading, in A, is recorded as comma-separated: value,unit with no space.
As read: 115,A
